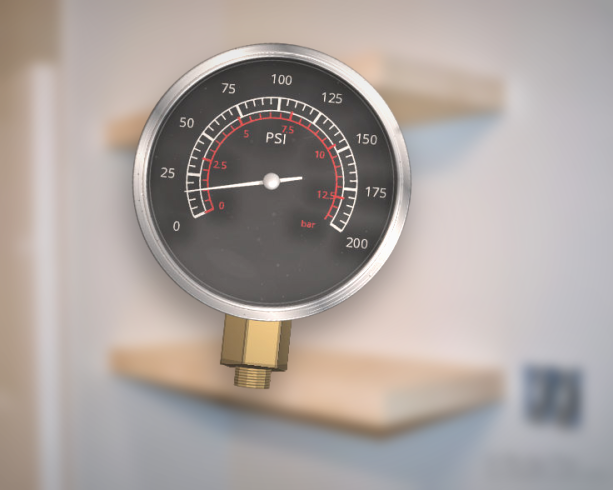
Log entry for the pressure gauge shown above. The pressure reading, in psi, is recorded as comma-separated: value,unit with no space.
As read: 15,psi
